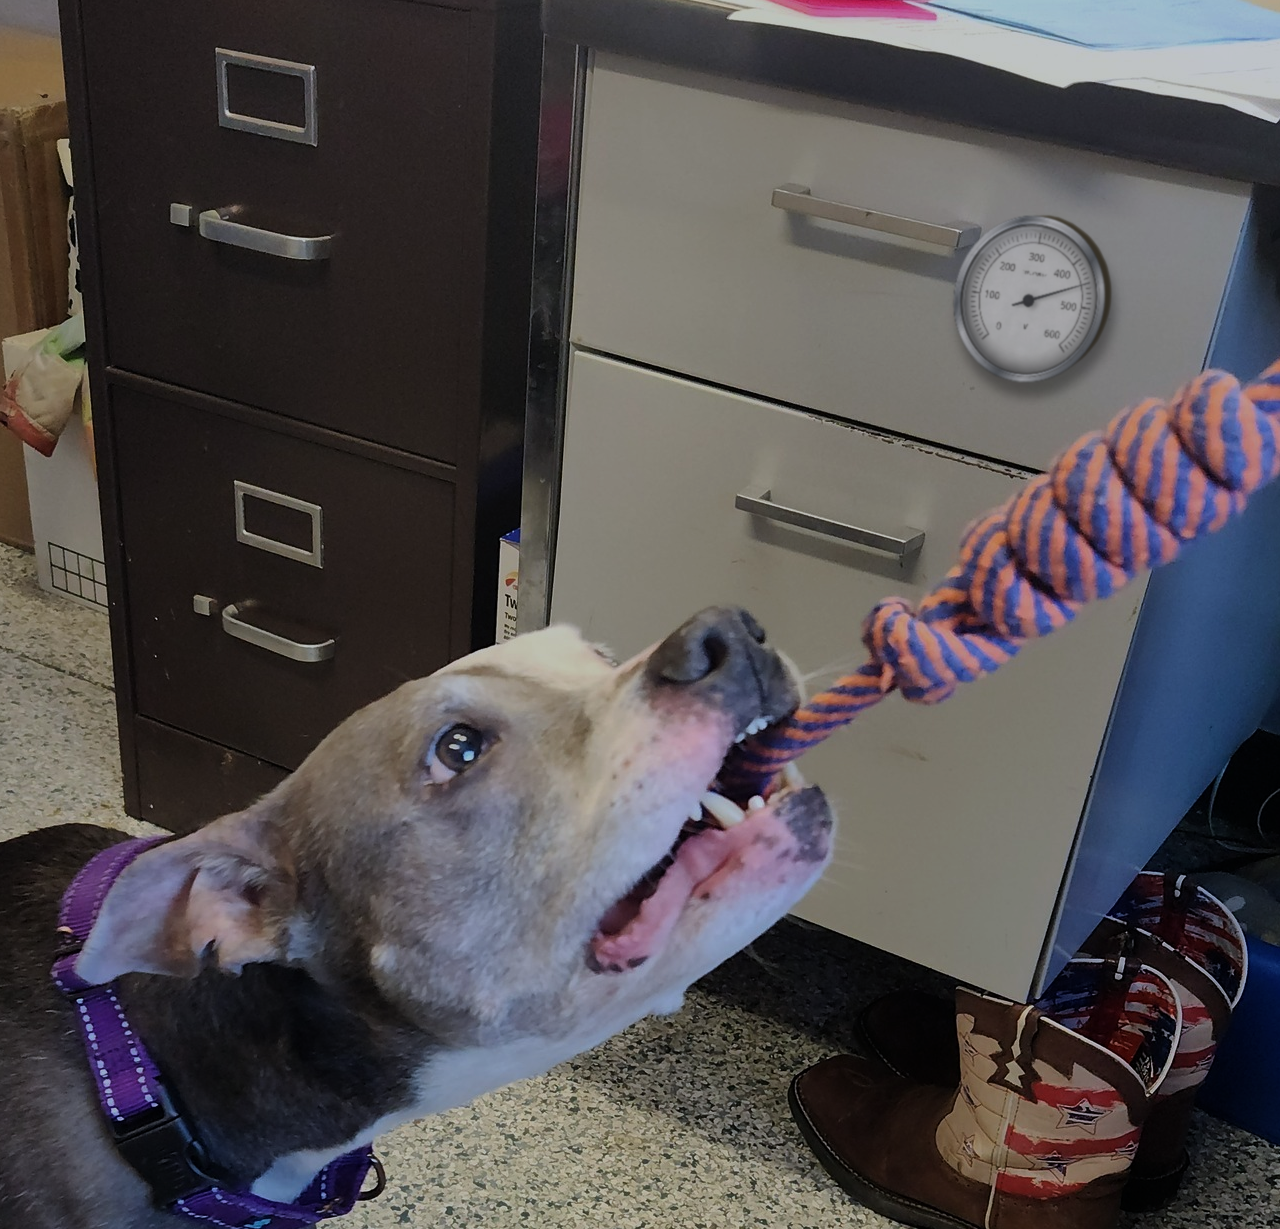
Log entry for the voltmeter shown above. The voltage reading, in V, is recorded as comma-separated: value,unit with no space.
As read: 450,V
